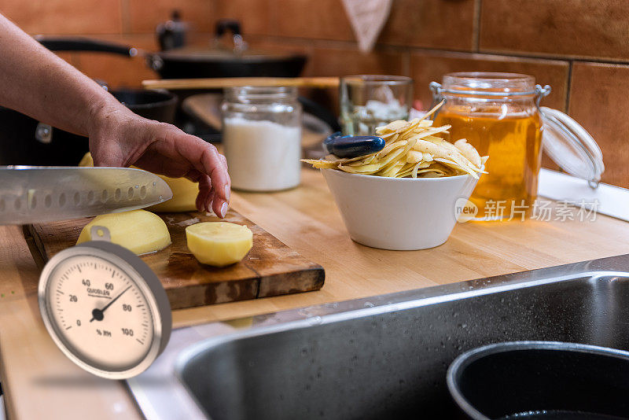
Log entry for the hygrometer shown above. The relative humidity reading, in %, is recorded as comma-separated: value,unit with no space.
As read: 70,%
